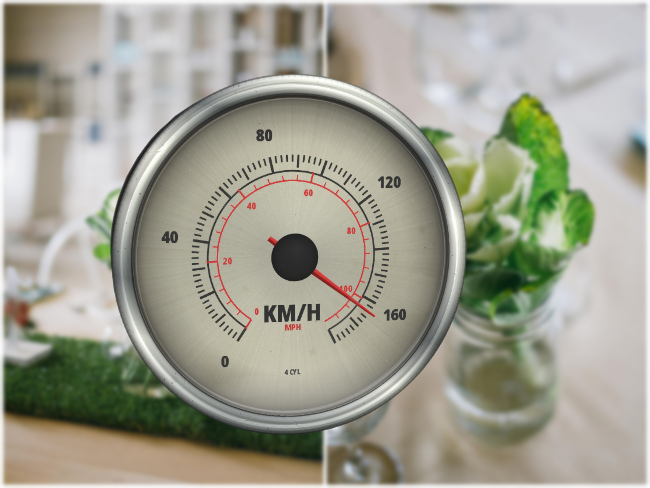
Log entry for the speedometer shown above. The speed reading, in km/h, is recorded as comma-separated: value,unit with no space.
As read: 164,km/h
